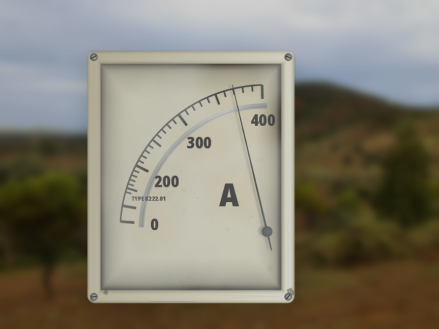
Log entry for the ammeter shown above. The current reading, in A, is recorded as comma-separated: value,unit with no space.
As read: 370,A
